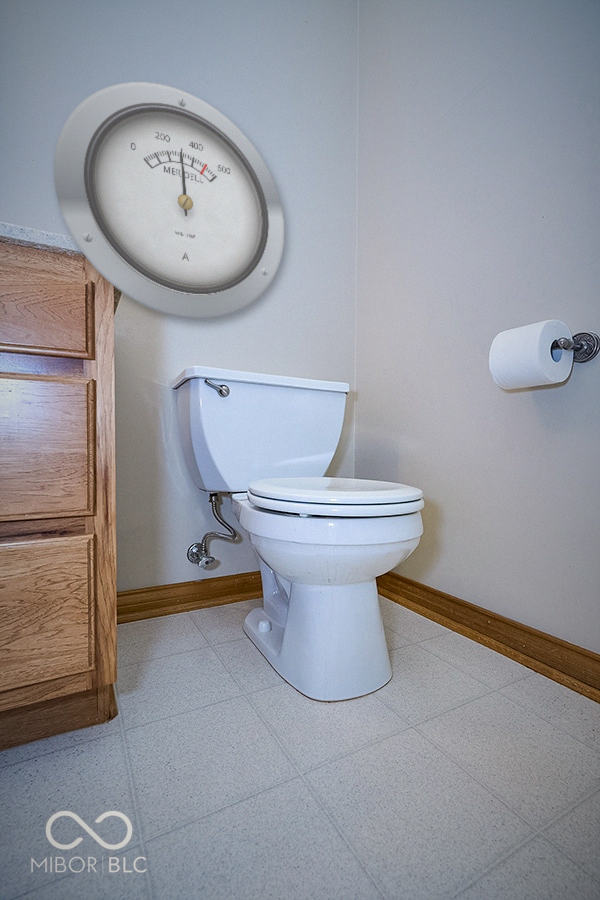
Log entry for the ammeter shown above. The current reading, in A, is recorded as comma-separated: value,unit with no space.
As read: 300,A
